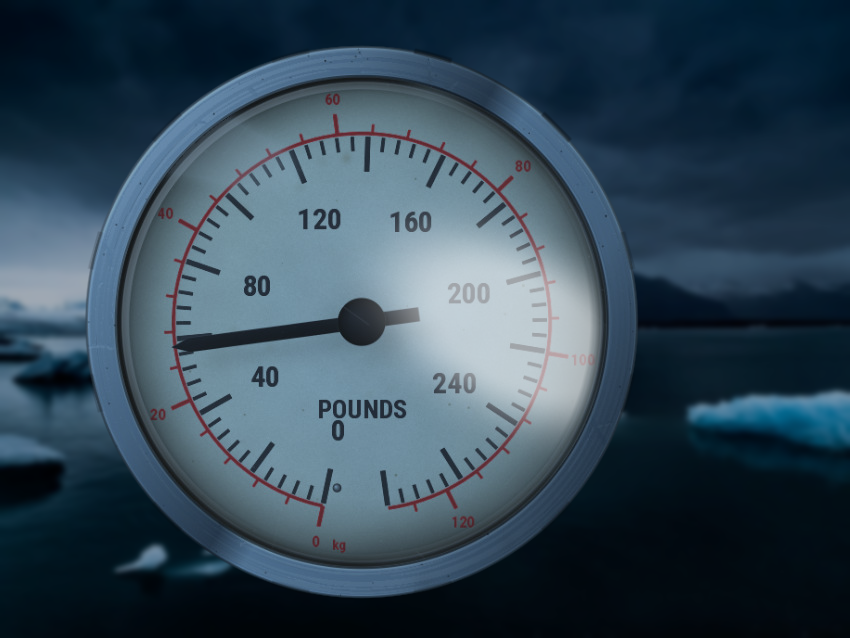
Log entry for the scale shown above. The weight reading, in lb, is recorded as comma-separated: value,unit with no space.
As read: 58,lb
